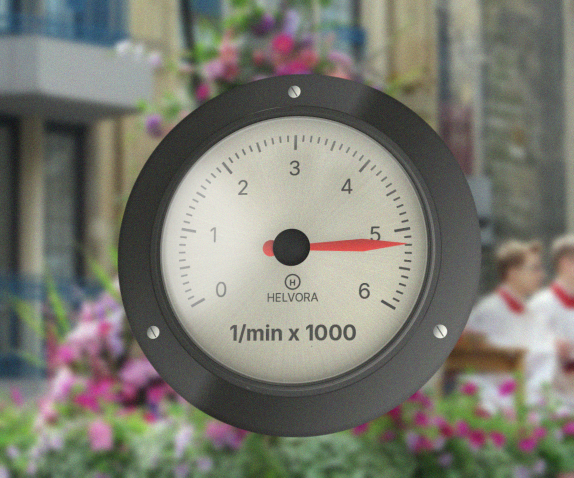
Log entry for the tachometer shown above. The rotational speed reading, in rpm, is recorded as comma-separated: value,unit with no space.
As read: 5200,rpm
